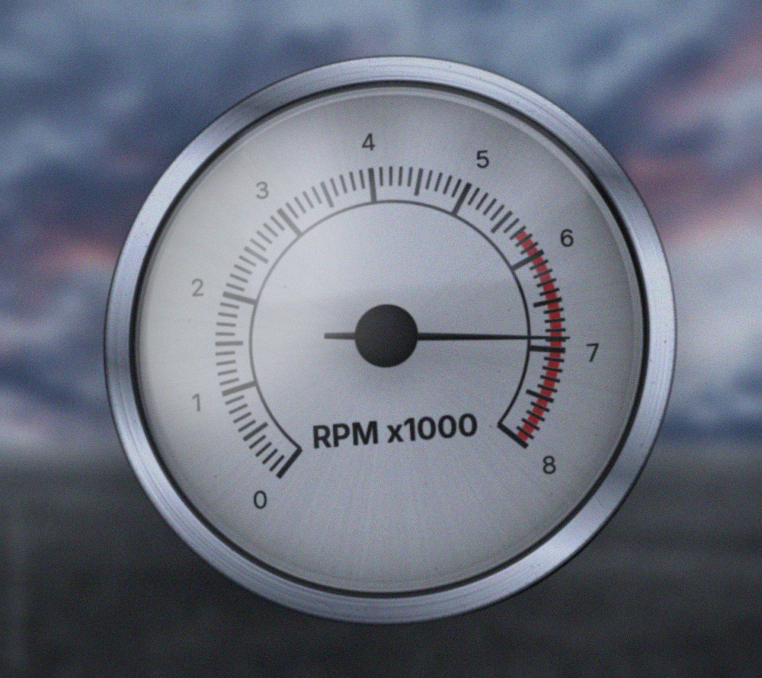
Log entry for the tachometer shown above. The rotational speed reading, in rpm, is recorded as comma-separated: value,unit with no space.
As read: 6900,rpm
